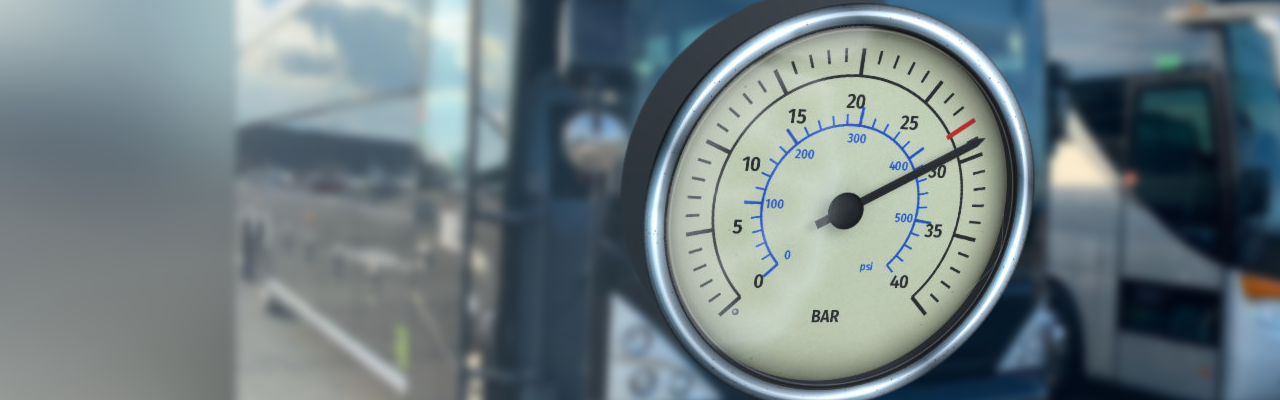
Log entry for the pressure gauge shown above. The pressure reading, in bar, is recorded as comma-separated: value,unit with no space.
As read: 29,bar
